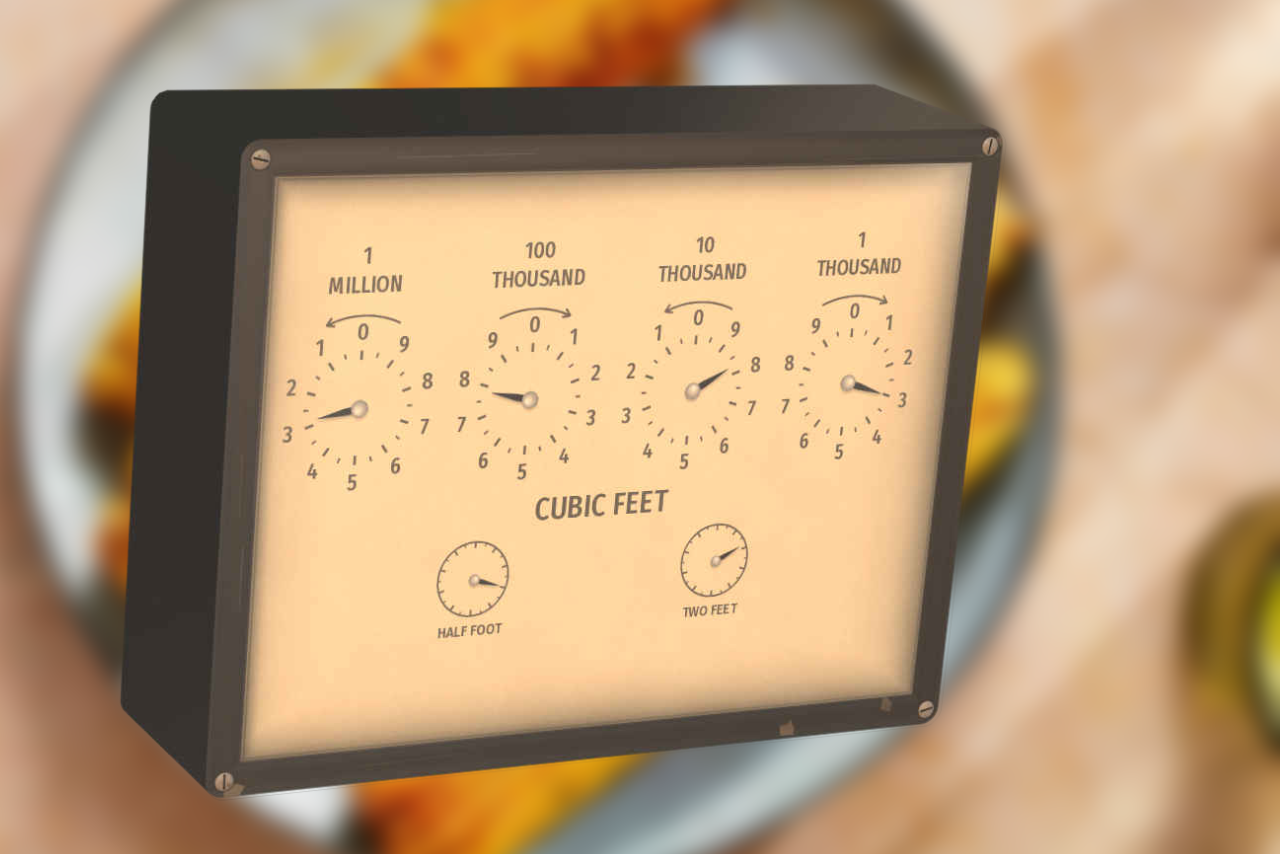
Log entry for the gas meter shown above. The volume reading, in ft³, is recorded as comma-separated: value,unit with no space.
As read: 278300,ft³
